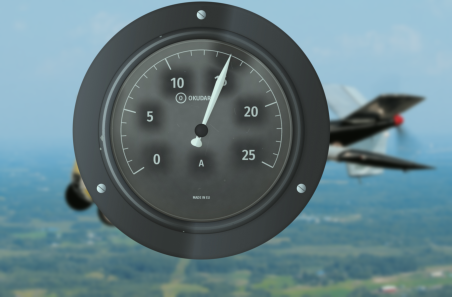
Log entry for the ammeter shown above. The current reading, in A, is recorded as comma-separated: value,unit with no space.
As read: 15,A
